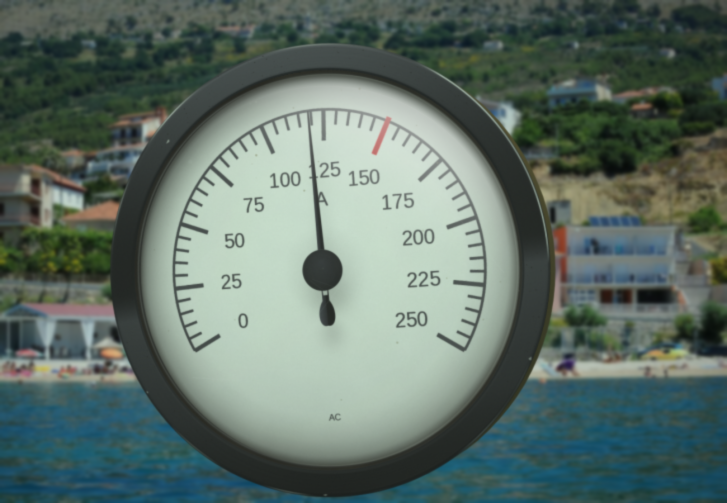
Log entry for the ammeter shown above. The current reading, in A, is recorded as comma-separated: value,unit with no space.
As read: 120,A
